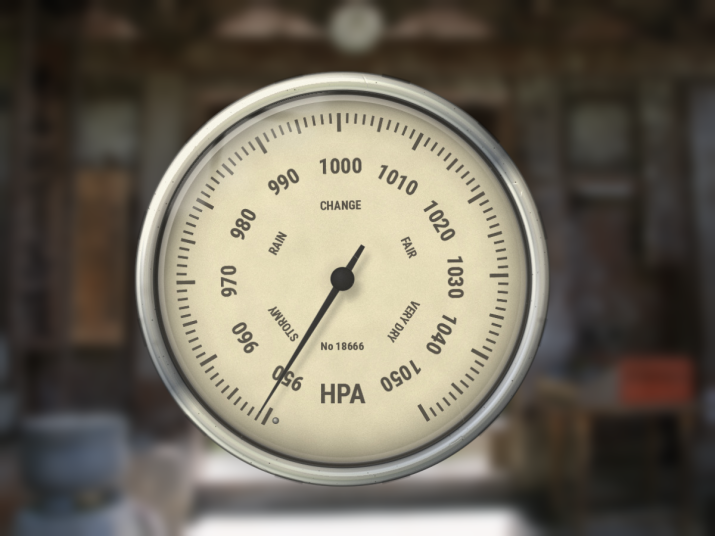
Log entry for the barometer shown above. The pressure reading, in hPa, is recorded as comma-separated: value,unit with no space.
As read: 951,hPa
